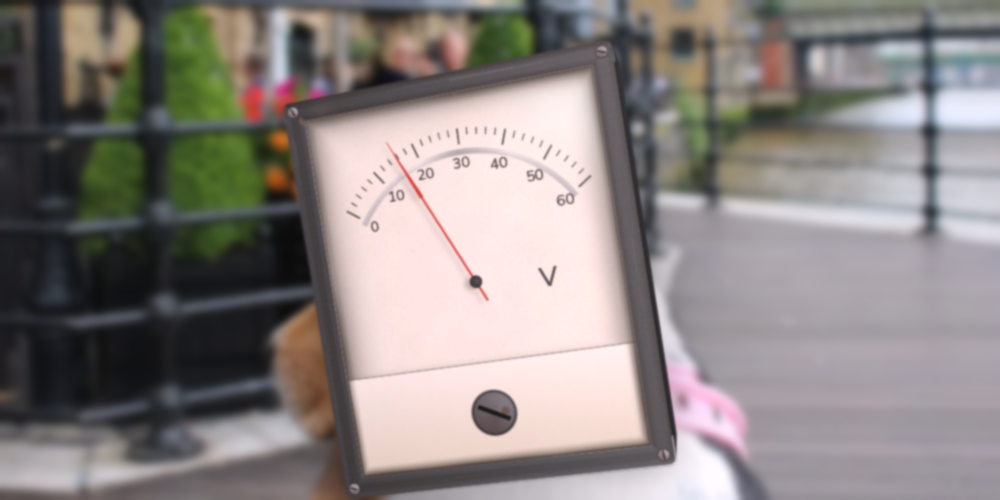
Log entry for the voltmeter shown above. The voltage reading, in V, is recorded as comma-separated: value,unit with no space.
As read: 16,V
